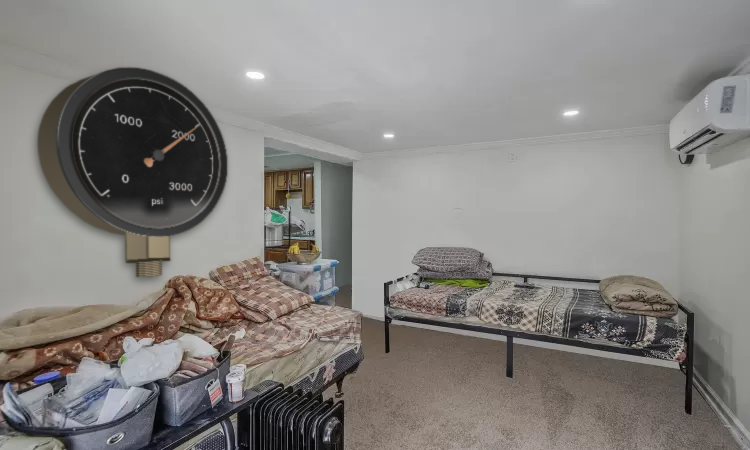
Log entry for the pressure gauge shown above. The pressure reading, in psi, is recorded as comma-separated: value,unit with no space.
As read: 2000,psi
